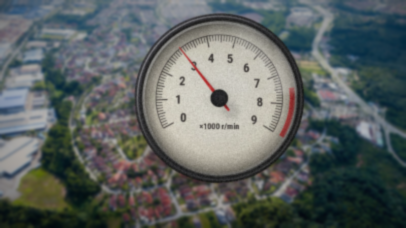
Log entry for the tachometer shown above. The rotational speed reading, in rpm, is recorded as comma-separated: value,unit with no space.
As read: 3000,rpm
